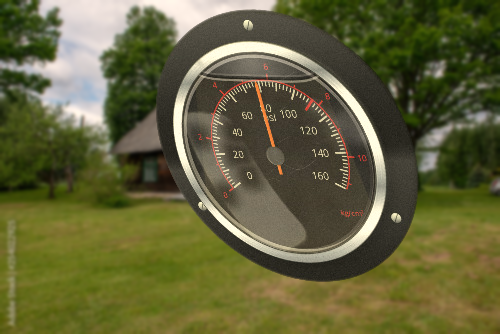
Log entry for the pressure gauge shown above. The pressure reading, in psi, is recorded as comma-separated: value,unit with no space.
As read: 80,psi
